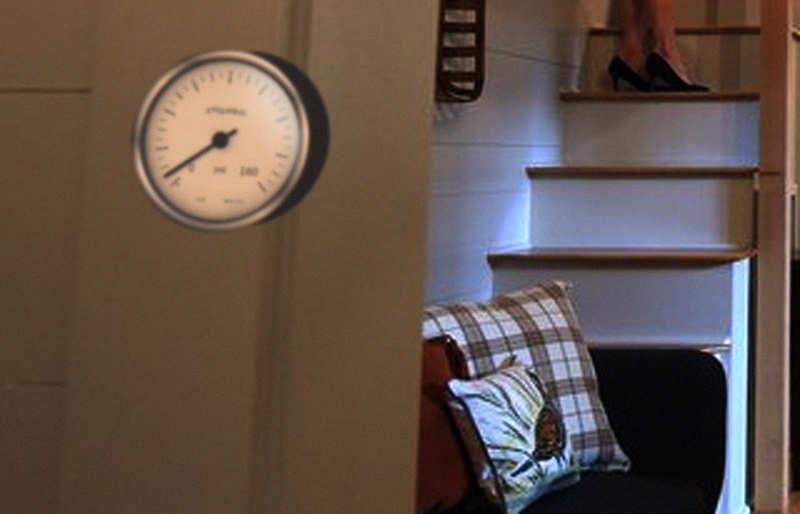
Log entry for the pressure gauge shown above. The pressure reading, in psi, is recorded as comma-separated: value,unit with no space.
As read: 5,psi
